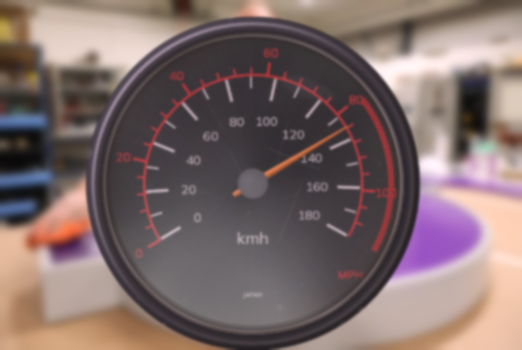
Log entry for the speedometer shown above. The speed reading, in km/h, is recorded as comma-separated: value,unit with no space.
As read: 135,km/h
